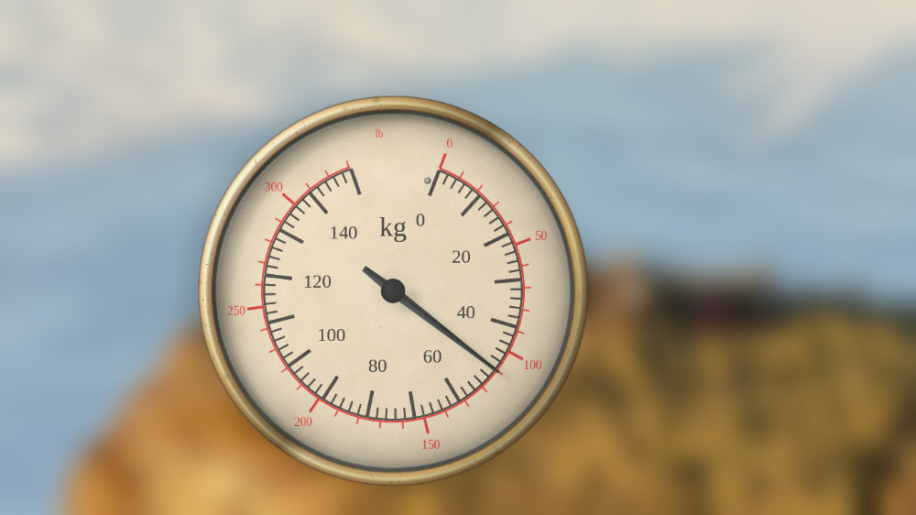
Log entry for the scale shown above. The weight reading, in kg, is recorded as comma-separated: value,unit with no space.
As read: 50,kg
